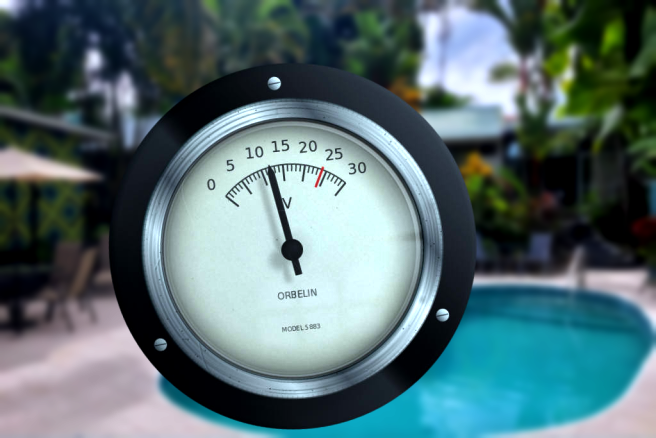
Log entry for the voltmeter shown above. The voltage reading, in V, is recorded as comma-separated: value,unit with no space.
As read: 12,V
